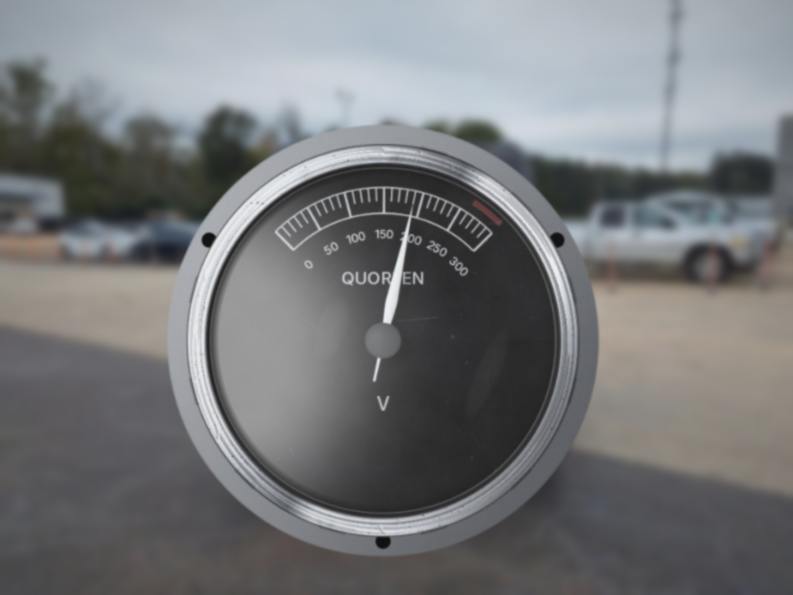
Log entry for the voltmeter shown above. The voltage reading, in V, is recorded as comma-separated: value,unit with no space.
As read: 190,V
